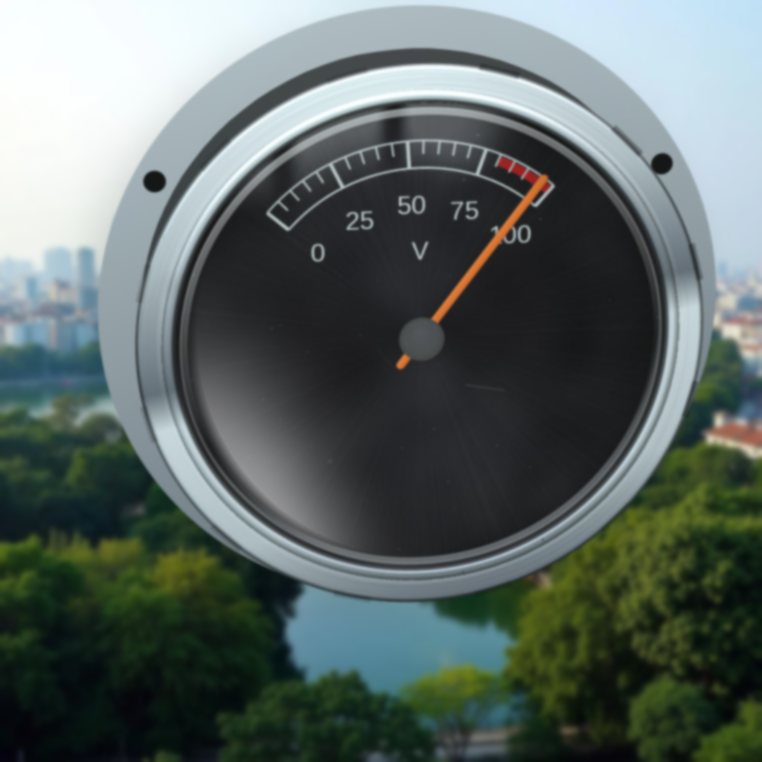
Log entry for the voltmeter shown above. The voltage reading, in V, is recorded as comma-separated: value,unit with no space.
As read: 95,V
